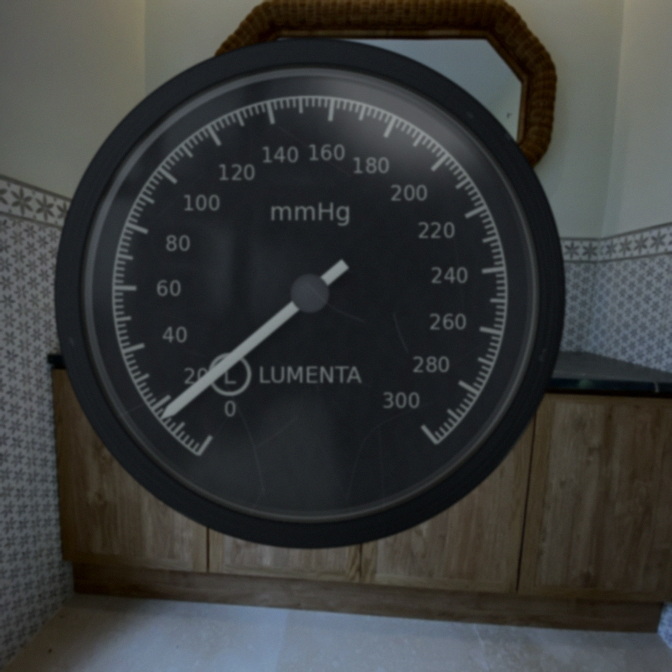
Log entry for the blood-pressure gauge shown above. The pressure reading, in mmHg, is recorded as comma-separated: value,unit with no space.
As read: 16,mmHg
